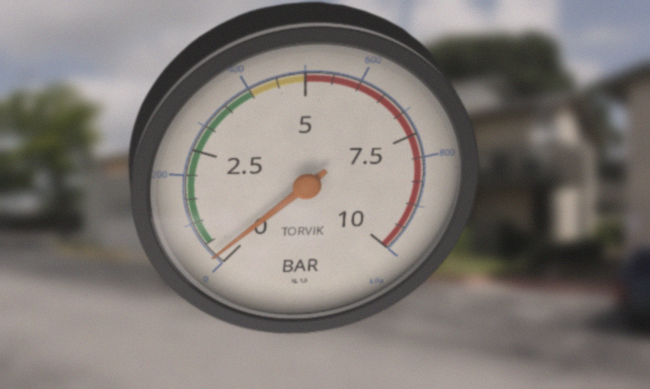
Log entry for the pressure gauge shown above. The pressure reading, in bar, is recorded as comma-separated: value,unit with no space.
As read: 0.25,bar
